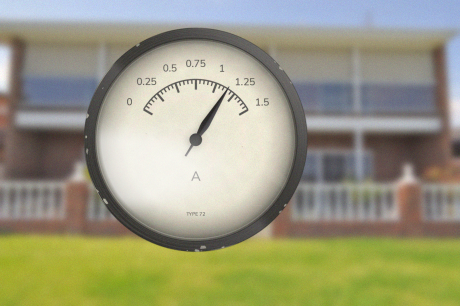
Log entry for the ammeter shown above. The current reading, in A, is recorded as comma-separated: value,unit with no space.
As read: 1.15,A
